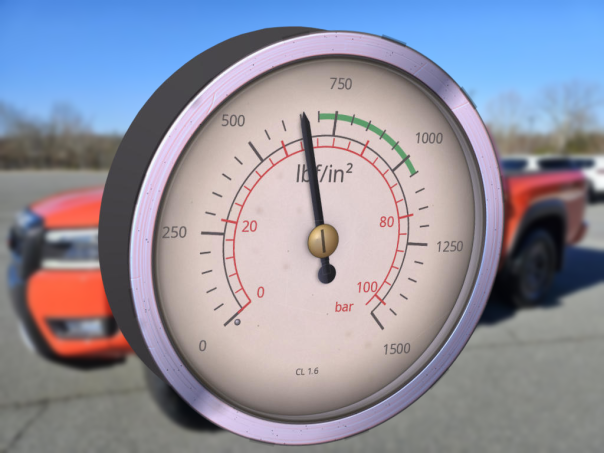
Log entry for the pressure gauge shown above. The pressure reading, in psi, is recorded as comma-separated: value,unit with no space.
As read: 650,psi
